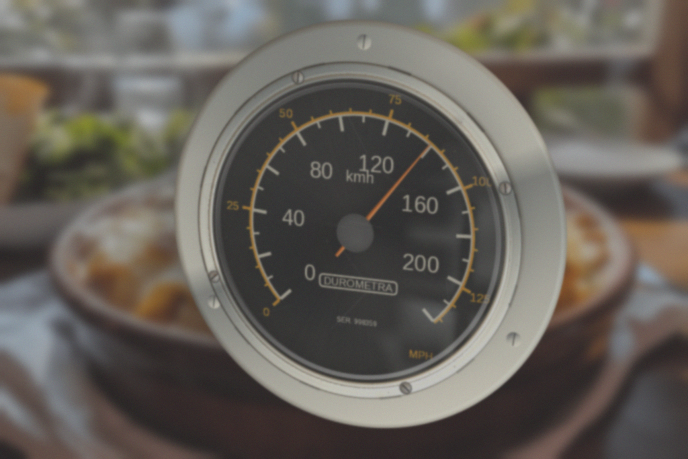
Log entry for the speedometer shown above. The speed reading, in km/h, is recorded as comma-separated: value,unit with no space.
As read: 140,km/h
